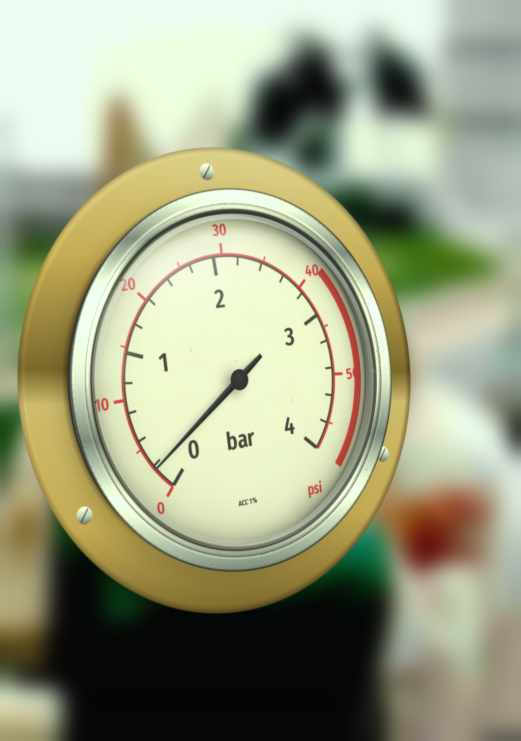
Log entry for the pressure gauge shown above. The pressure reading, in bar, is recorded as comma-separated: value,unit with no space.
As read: 0.2,bar
